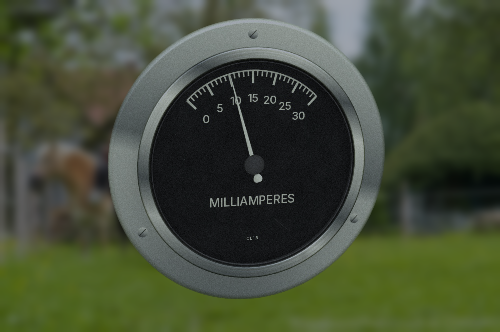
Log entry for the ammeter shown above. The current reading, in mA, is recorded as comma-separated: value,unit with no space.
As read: 10,mA
